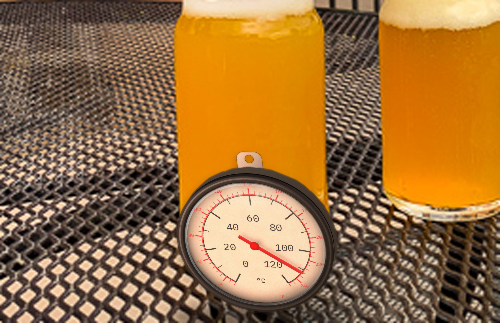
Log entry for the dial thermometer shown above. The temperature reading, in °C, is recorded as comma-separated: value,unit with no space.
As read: 110,°C
